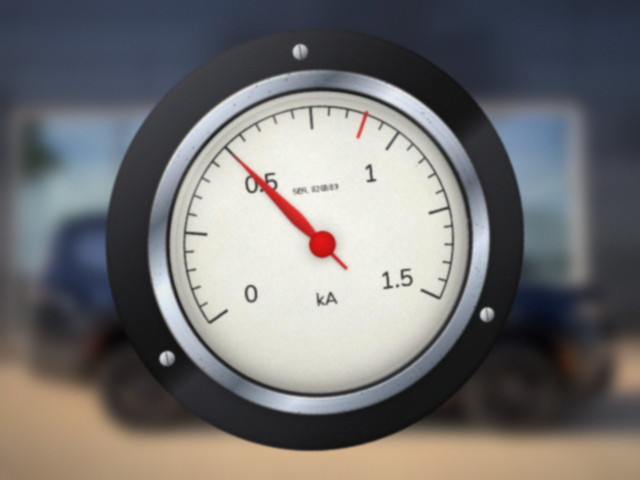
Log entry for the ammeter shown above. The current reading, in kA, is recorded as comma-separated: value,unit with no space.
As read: 0.5,kA
